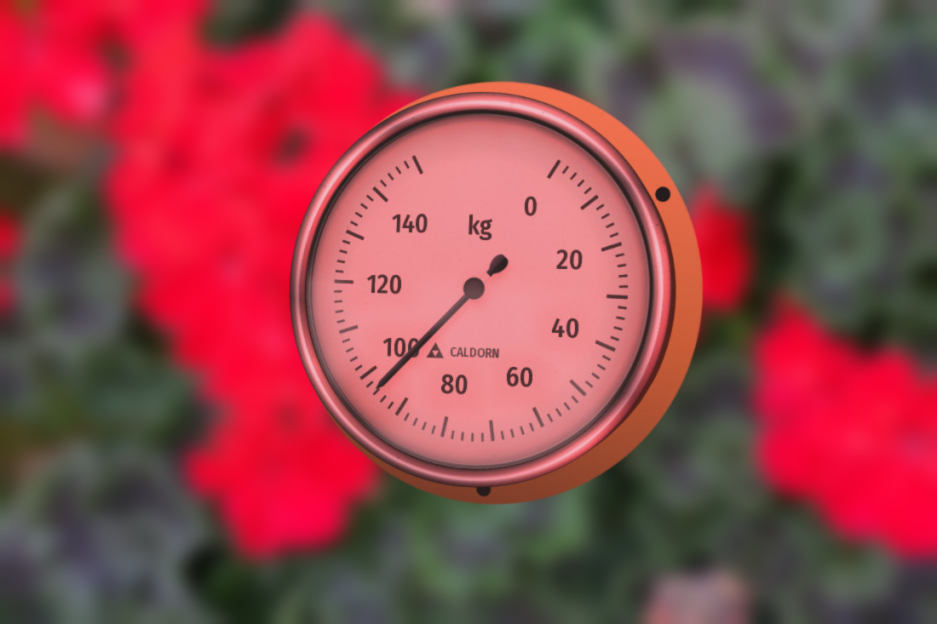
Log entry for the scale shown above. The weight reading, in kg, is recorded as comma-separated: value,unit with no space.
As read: 96,kg
